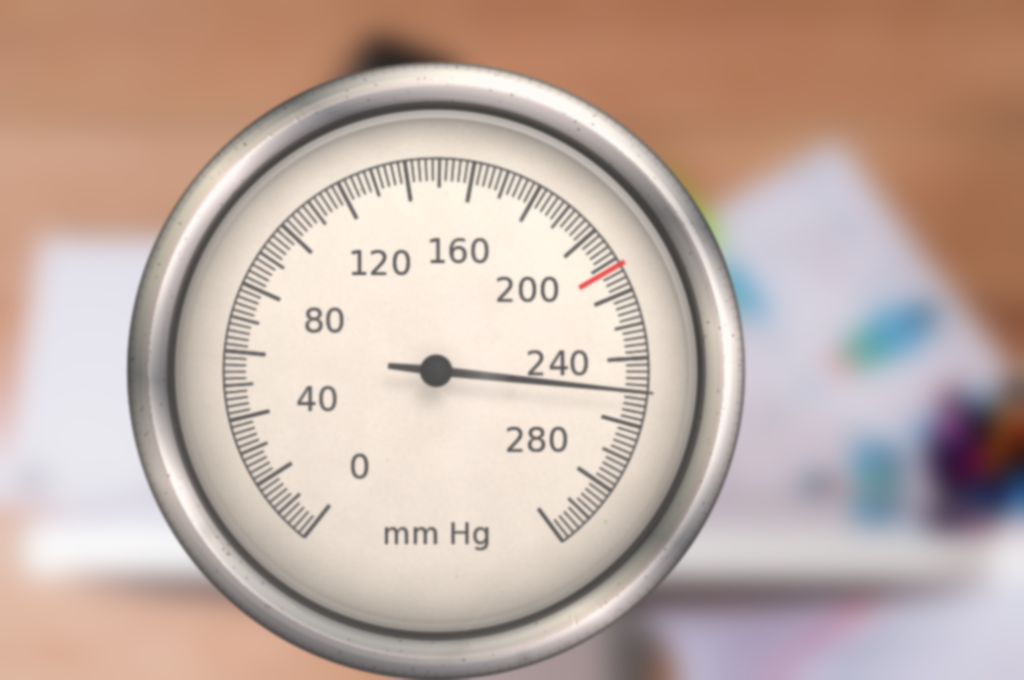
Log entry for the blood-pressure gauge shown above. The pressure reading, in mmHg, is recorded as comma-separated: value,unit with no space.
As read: 250,mmHg
